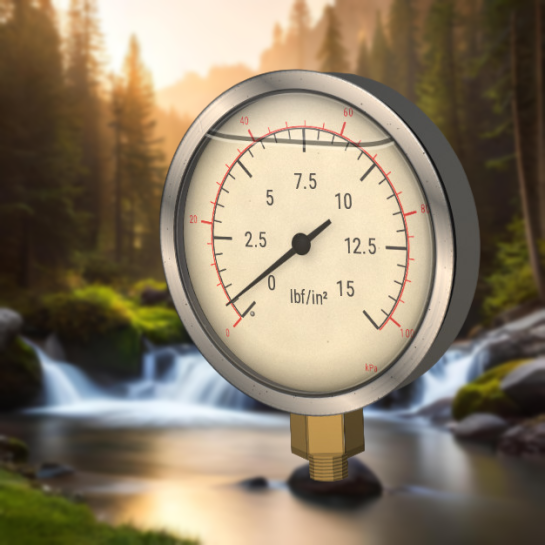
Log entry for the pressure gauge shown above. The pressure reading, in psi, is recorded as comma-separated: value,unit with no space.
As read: 0.5,psi
